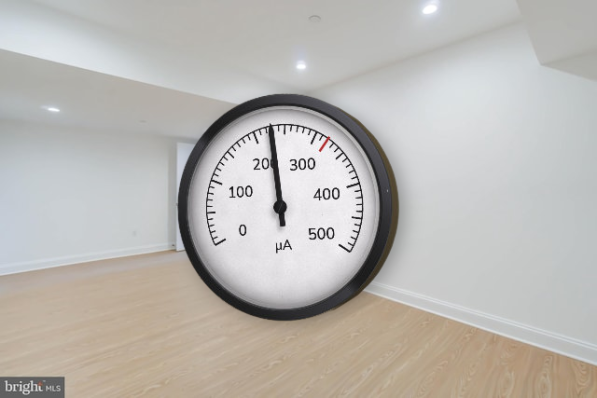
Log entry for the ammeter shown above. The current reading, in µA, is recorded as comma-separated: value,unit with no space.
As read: 230,µA
